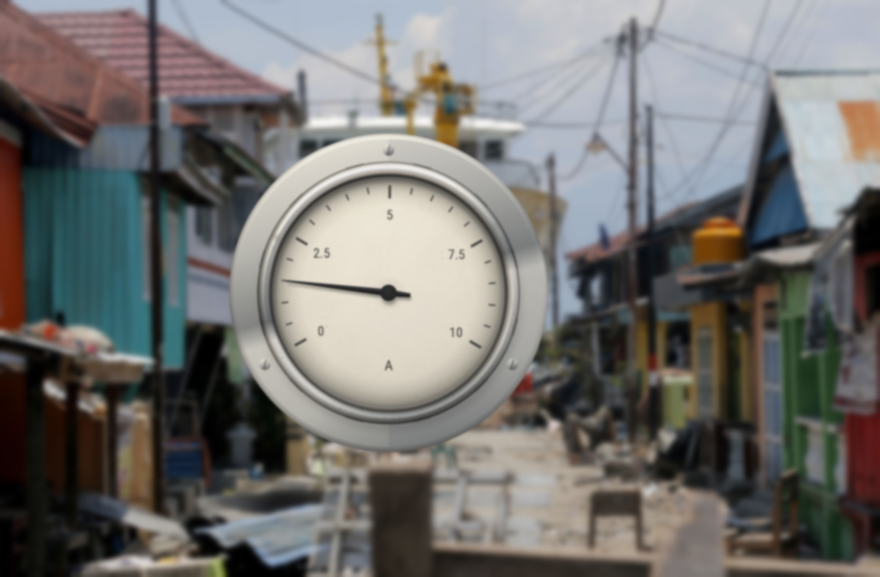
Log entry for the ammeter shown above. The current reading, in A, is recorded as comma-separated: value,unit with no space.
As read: 1.5,A
